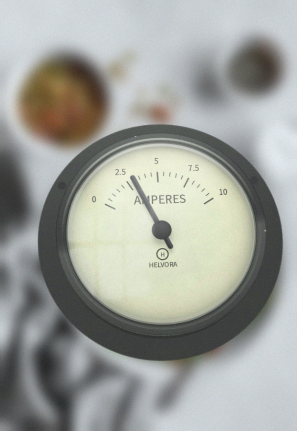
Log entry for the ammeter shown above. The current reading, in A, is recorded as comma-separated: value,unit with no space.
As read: 3,A
